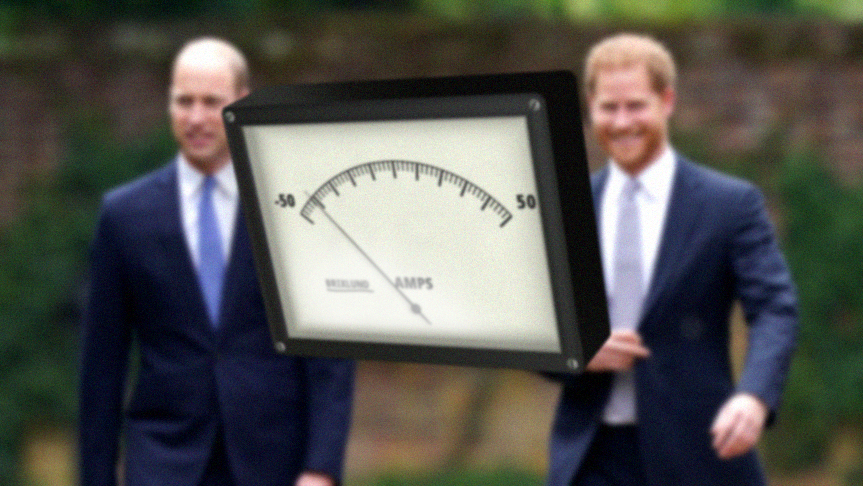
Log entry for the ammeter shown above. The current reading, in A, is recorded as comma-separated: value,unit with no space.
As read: -40,A
